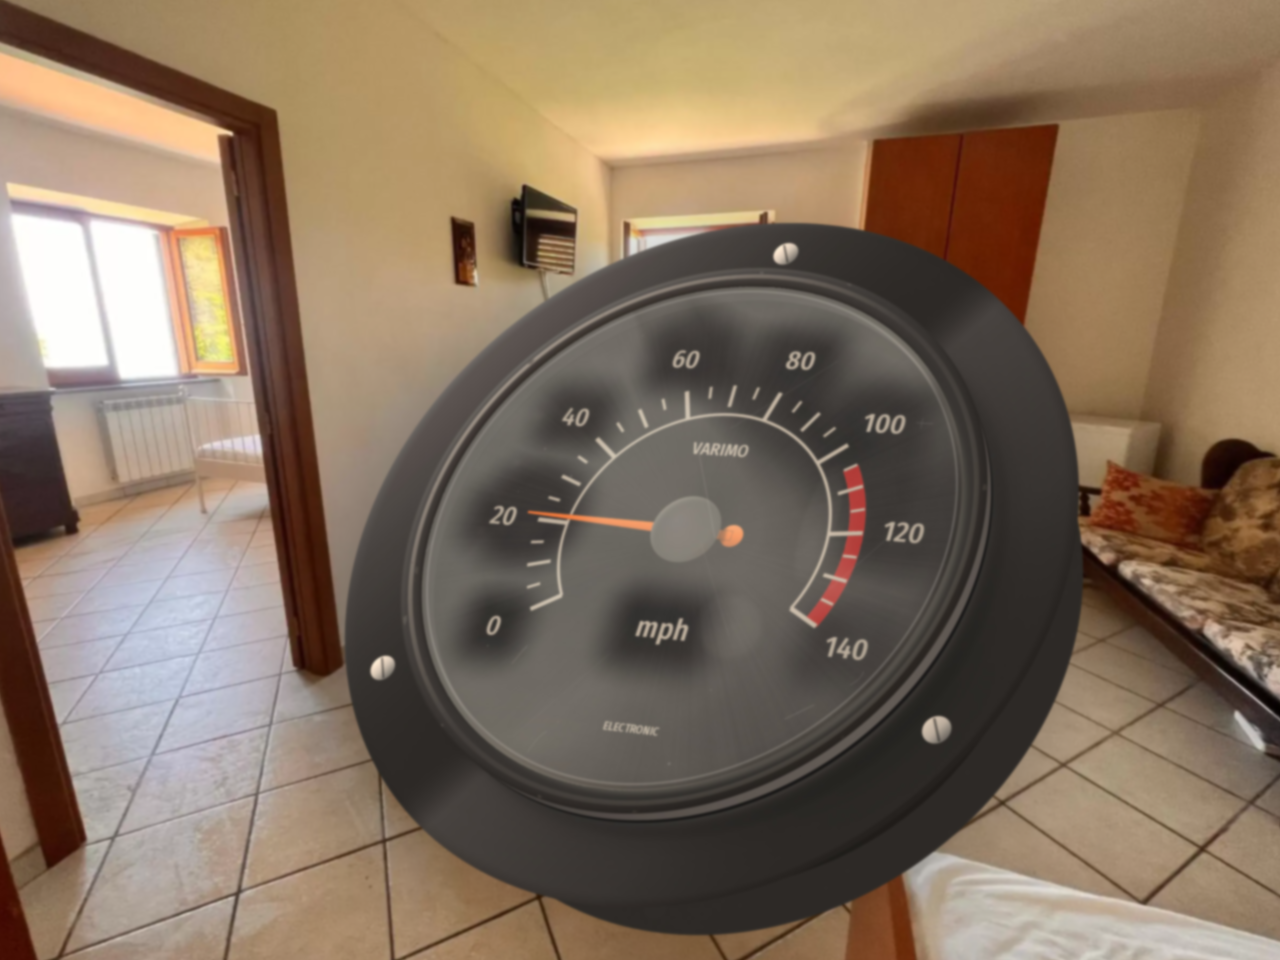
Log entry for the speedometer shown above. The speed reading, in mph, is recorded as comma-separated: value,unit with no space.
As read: 20,mph
